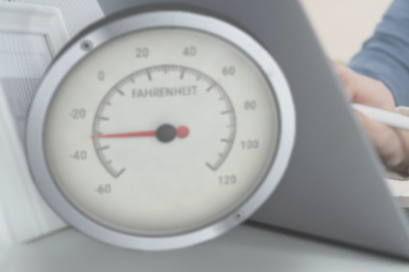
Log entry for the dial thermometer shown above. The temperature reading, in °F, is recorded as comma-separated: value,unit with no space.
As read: -30,°F
